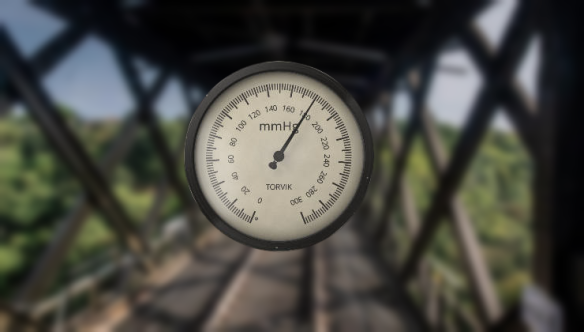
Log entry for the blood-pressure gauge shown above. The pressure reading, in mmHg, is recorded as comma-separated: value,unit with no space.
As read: 180,mmHg
